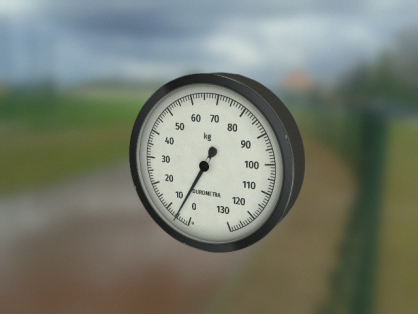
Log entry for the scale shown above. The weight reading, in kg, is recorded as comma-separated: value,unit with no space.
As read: 5,kg
